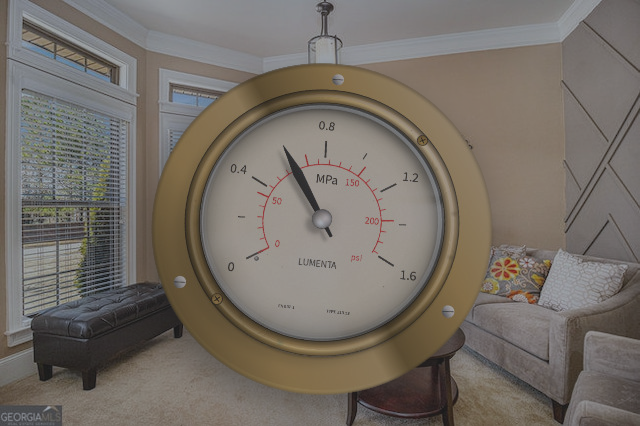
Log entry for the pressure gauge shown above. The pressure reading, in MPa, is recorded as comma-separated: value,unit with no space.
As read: 0.6,MPa
